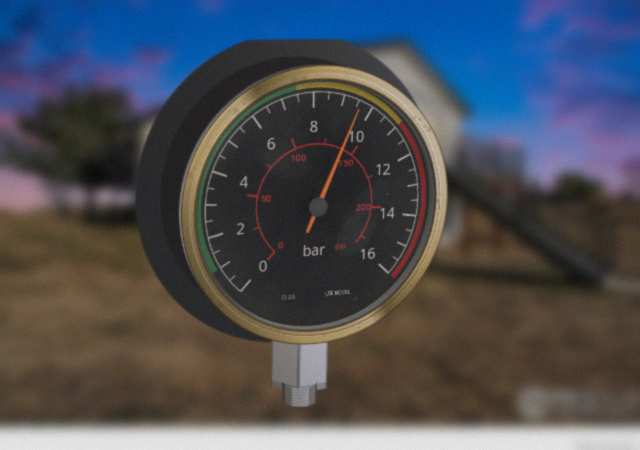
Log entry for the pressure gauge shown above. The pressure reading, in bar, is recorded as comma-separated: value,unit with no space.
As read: 9.5,bar
